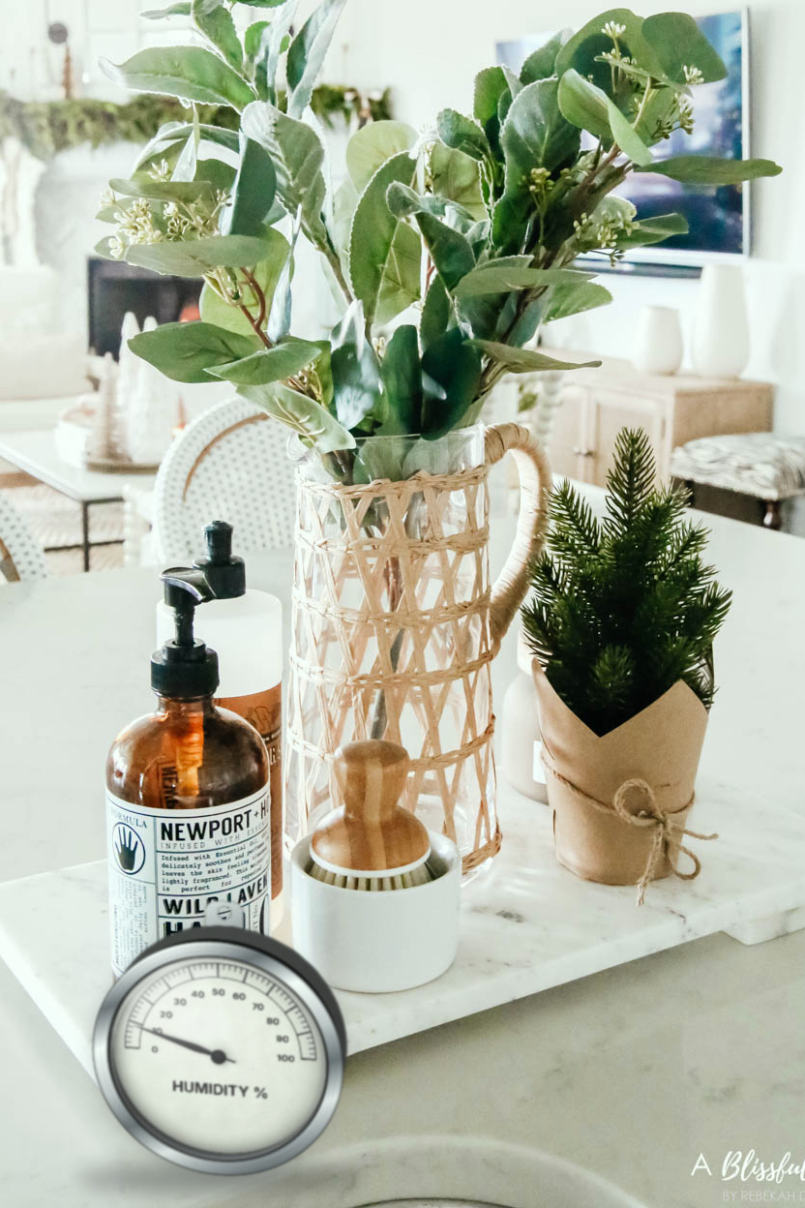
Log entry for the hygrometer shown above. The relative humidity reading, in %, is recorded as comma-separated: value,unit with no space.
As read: 10,%
